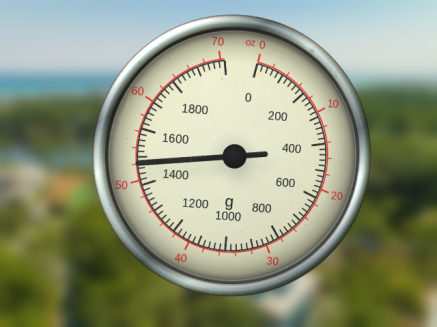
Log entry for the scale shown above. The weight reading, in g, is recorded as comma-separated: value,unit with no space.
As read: 1480,g
